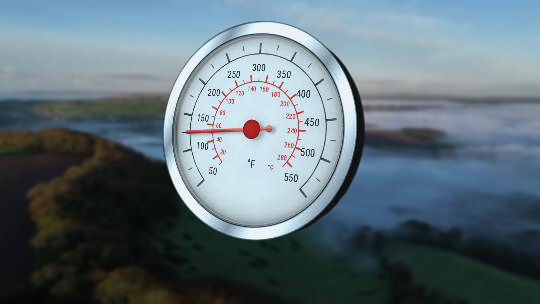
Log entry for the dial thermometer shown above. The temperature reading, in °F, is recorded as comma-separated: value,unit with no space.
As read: 125,°F
